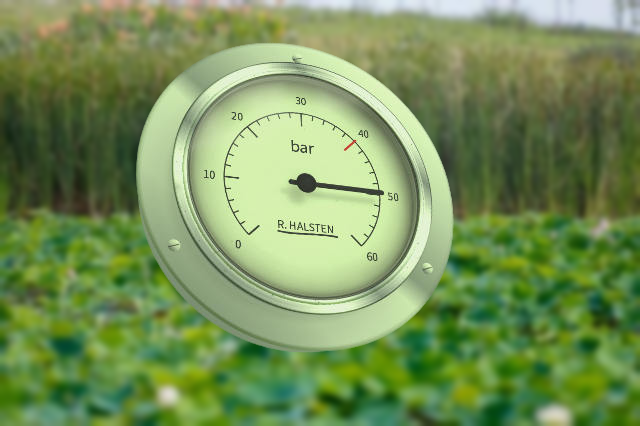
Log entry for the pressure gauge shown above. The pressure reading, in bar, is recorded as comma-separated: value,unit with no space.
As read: 50,bar
